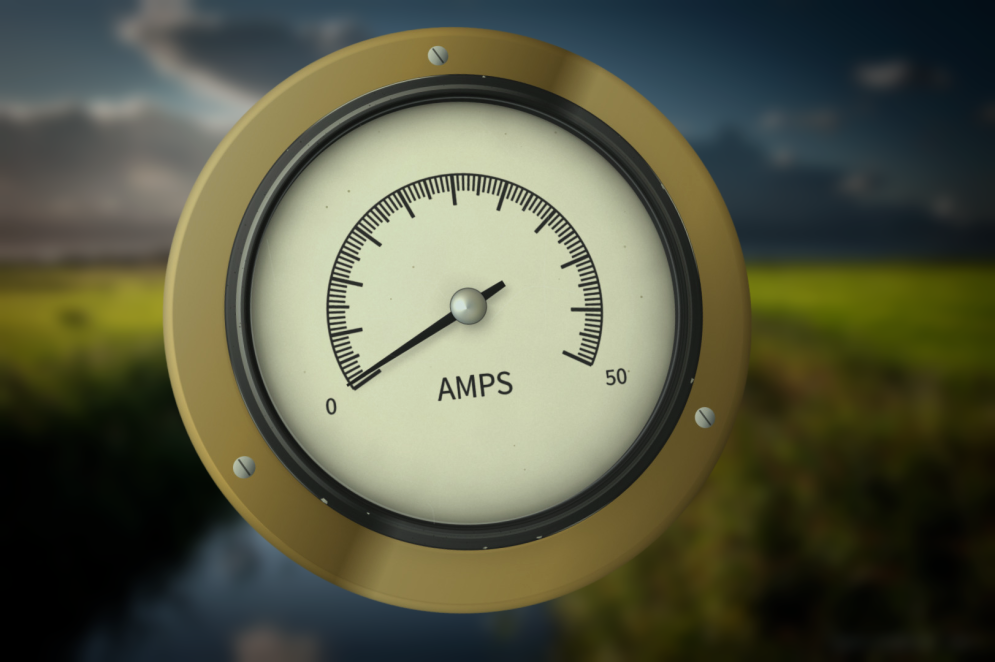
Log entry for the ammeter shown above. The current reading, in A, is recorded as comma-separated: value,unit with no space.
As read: 0.5,A
